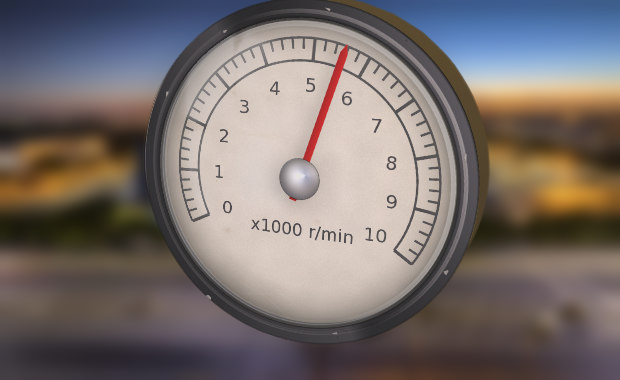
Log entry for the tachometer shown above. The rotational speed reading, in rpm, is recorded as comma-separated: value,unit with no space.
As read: 5600,rpm
